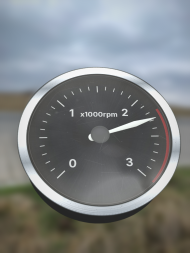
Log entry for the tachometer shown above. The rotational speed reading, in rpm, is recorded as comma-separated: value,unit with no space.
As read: 2300,rpm
